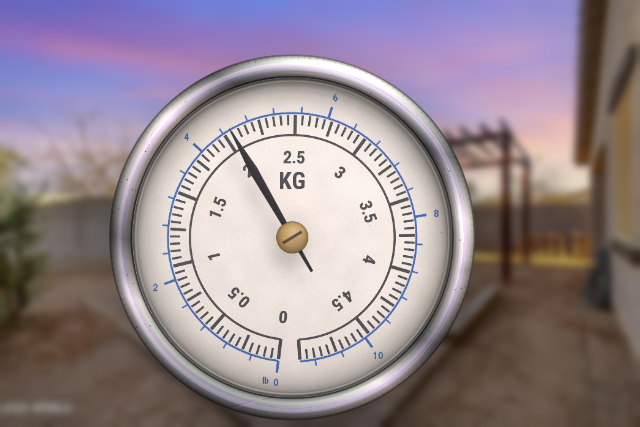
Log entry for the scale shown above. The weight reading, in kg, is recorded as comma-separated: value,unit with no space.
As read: 2.05,kg
